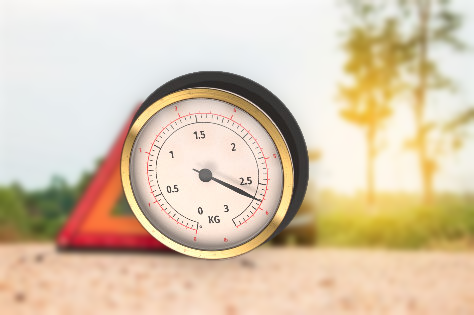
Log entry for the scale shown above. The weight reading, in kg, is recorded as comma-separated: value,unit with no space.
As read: 2.65,kg
